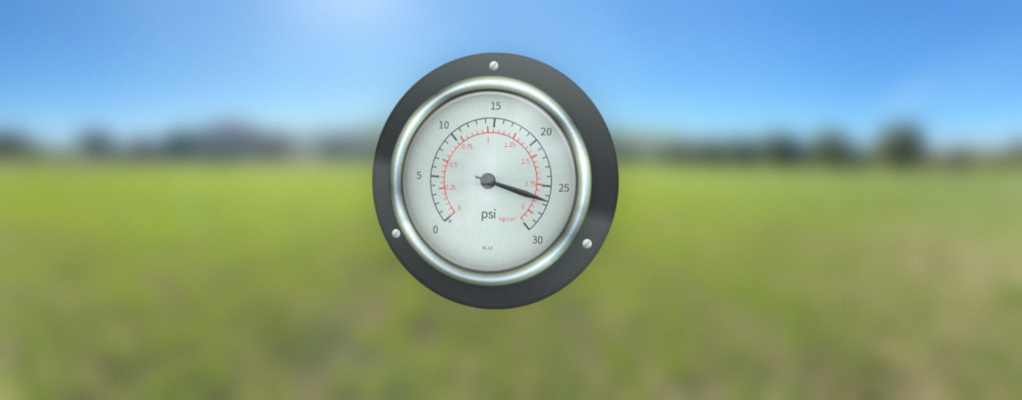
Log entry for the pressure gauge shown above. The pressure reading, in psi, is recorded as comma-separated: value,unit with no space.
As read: 26.5,psi
